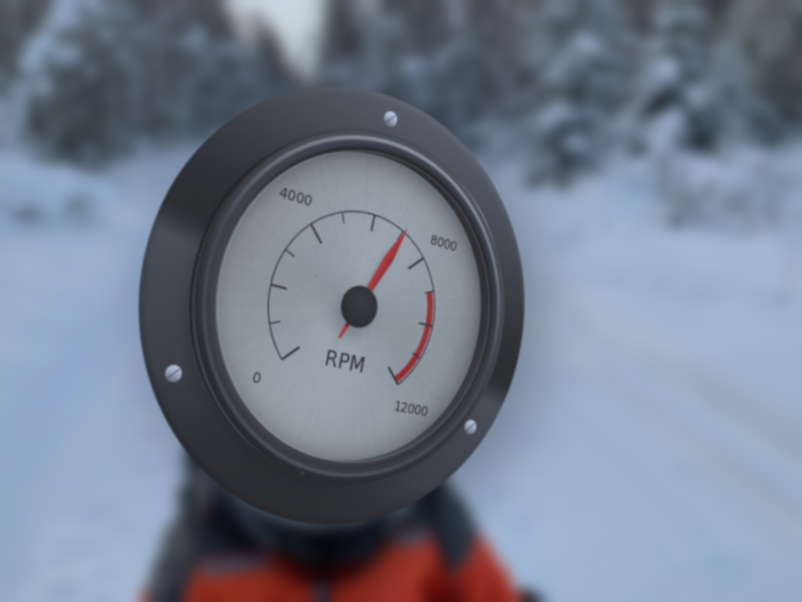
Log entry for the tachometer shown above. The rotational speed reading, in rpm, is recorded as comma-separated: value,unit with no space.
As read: 7000,rpm
